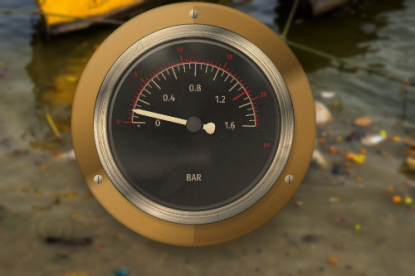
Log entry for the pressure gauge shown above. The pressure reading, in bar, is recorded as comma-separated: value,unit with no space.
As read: 0.1,bar
